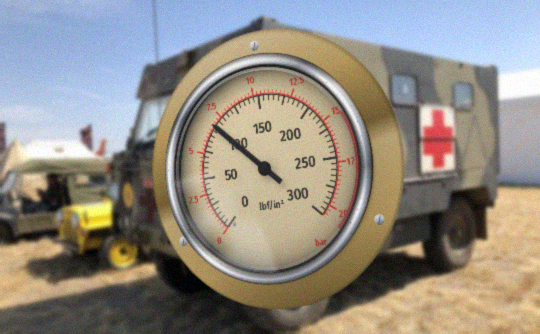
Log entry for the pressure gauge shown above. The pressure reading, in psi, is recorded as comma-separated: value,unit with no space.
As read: 100,psi
